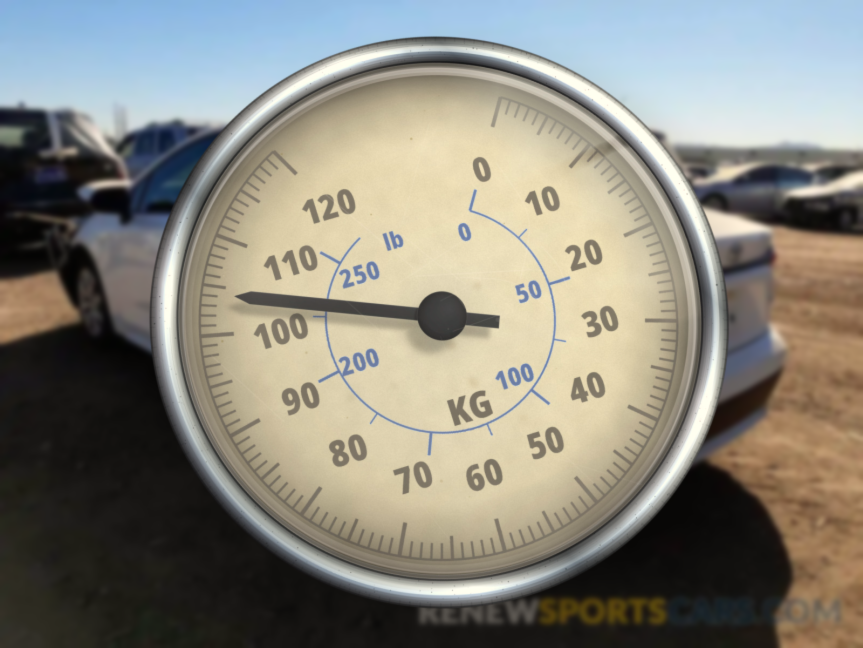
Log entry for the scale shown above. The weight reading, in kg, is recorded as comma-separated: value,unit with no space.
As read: 104,kg
